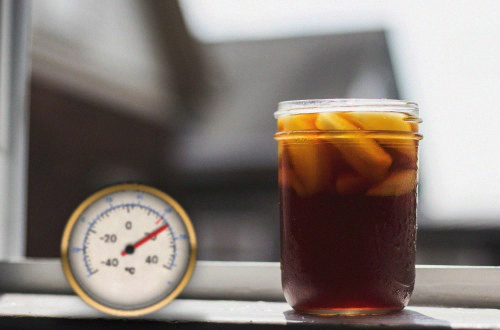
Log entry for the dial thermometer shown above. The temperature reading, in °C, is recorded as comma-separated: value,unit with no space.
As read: 20,°C
